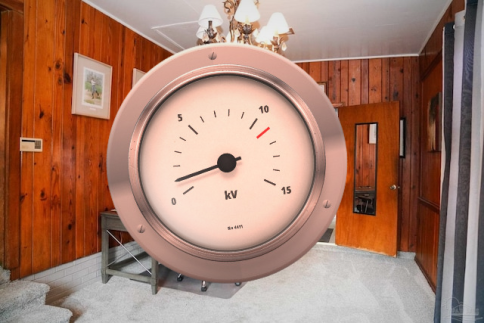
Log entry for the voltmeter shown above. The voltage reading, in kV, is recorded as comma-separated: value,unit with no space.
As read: 1,kV
